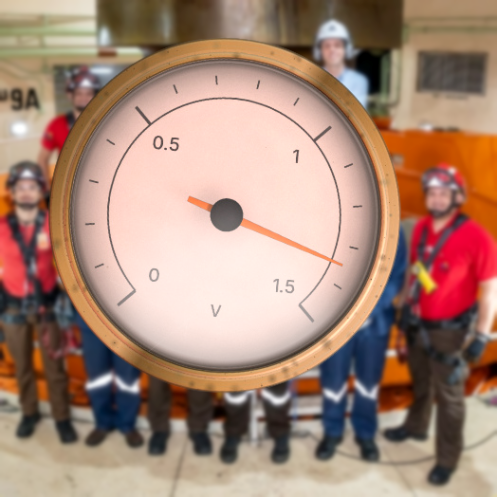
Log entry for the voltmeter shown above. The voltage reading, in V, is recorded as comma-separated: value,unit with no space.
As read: 1.35,V
